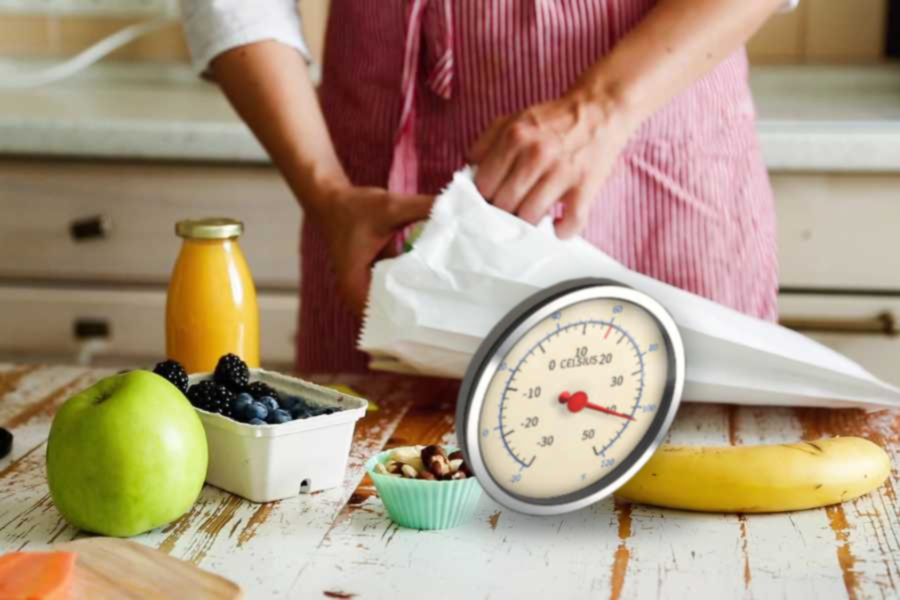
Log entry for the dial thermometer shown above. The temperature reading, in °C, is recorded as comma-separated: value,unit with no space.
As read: 40,°C
